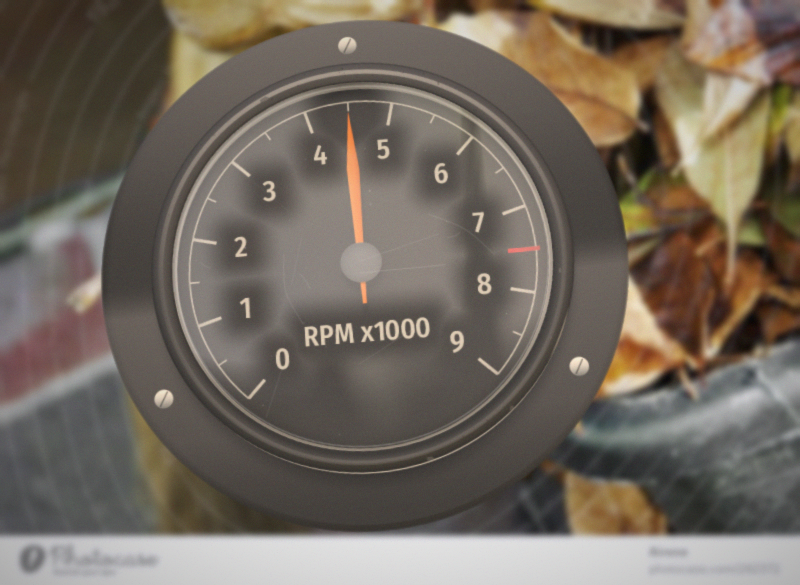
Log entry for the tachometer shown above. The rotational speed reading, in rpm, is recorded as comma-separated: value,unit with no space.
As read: 4500,rpm
